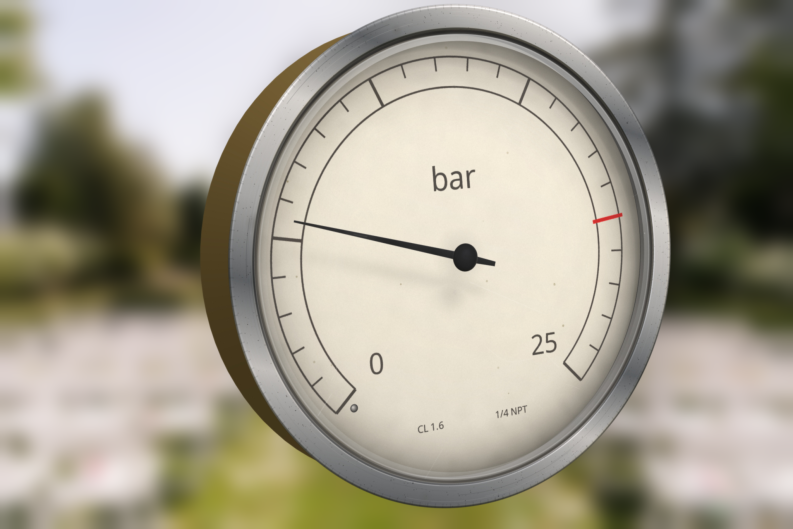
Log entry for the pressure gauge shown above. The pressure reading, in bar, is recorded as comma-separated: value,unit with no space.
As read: 5.5,bar
